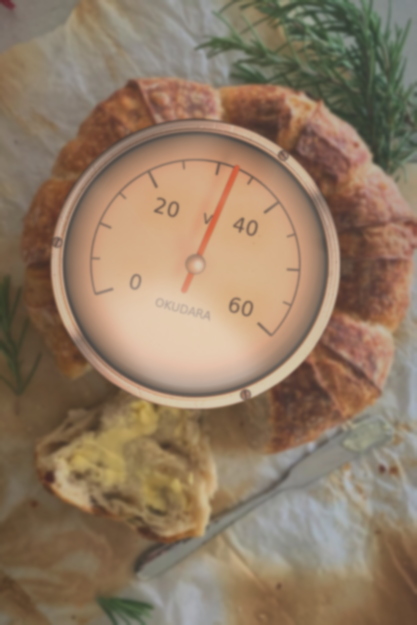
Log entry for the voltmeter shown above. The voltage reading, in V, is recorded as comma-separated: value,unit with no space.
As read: 32.5,V
